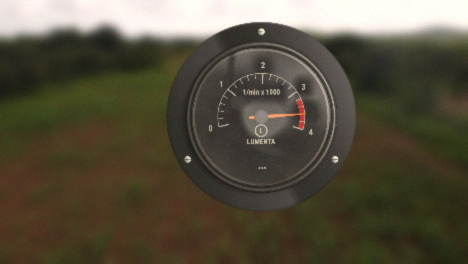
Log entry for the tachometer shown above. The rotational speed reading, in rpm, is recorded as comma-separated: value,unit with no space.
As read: 3600,rpm
